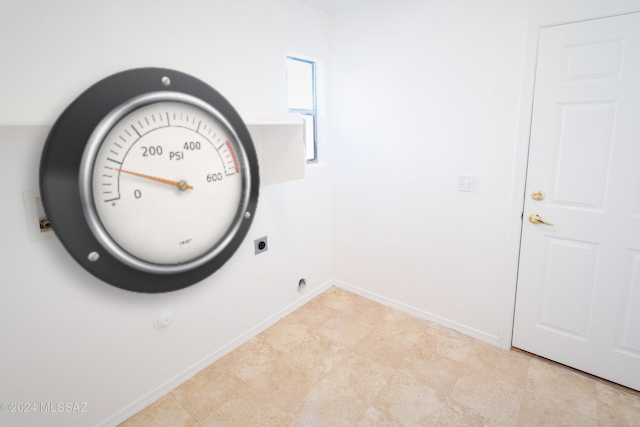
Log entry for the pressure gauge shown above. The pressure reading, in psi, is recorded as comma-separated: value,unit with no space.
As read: 80,psi
